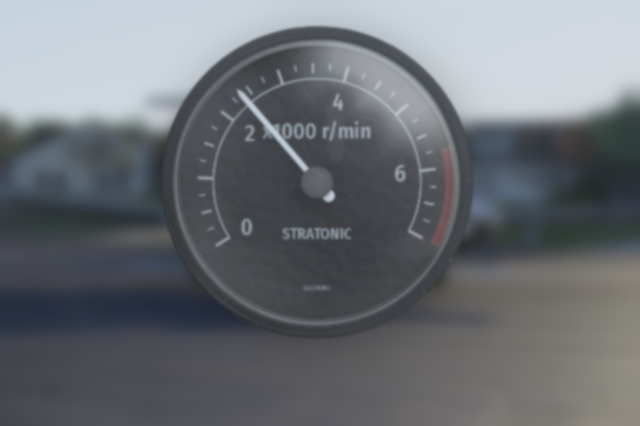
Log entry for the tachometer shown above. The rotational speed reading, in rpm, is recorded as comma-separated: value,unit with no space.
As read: 2375,rpm
